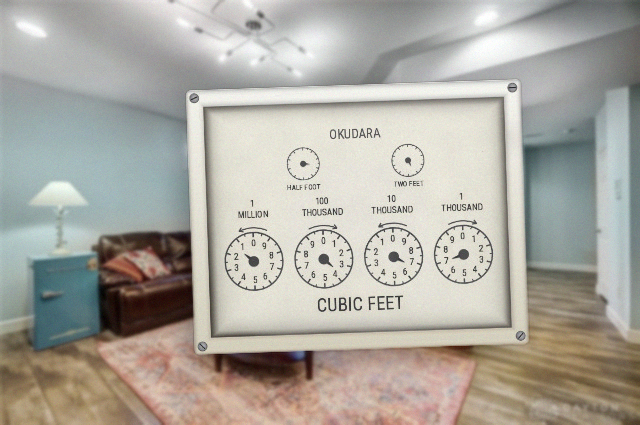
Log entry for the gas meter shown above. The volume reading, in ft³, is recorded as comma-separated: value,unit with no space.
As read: 136700,ft³
